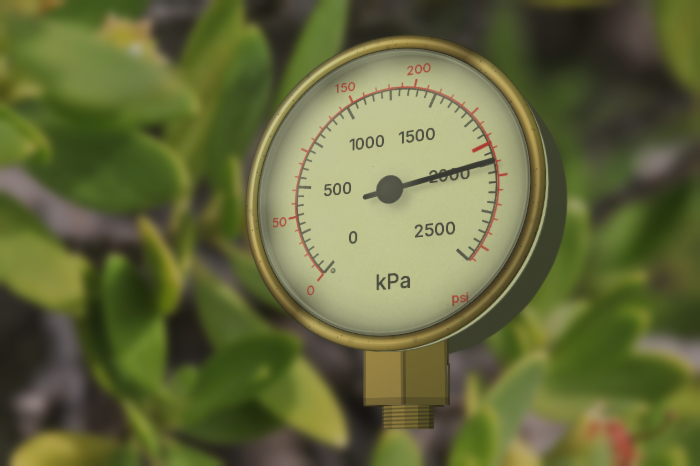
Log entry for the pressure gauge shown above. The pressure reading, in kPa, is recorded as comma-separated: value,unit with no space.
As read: 2000,kPa
